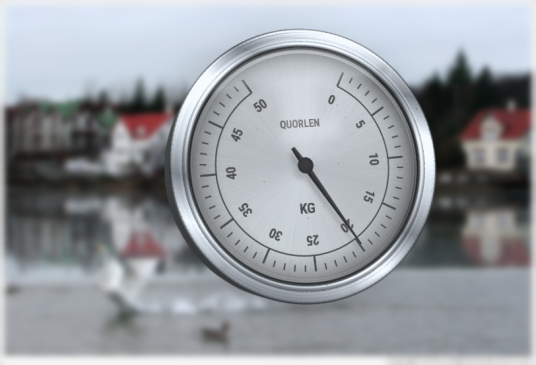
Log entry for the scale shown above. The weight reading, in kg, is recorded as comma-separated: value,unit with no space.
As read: 20,kg
